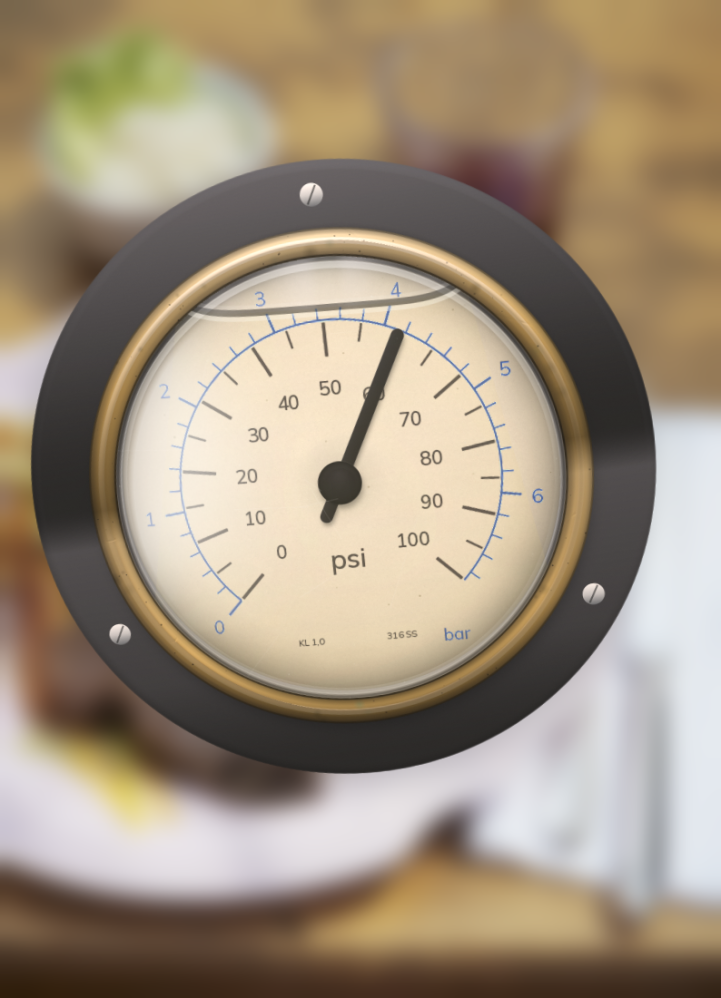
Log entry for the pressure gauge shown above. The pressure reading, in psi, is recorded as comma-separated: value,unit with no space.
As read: 60,psi
